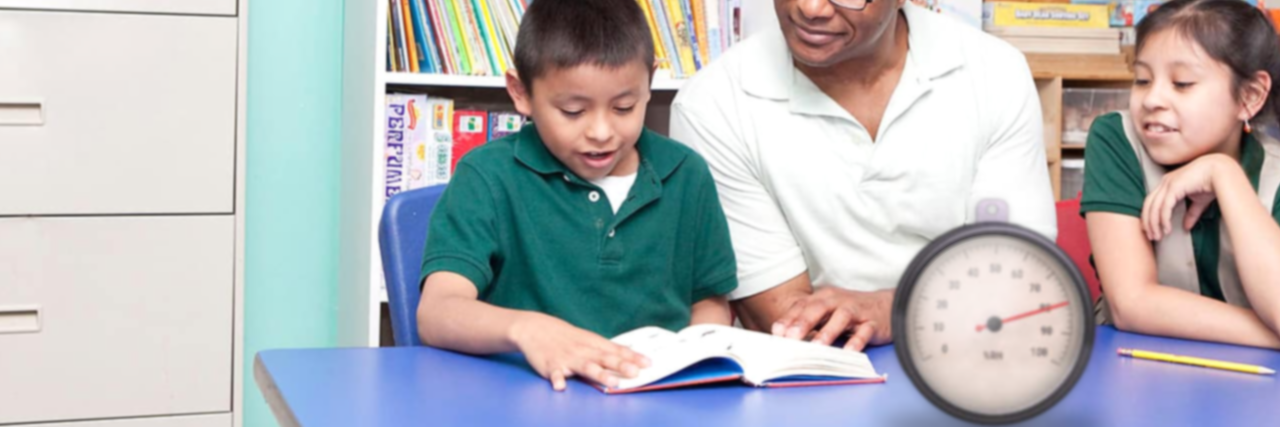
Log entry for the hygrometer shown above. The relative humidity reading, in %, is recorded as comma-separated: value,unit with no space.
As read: 80,%
